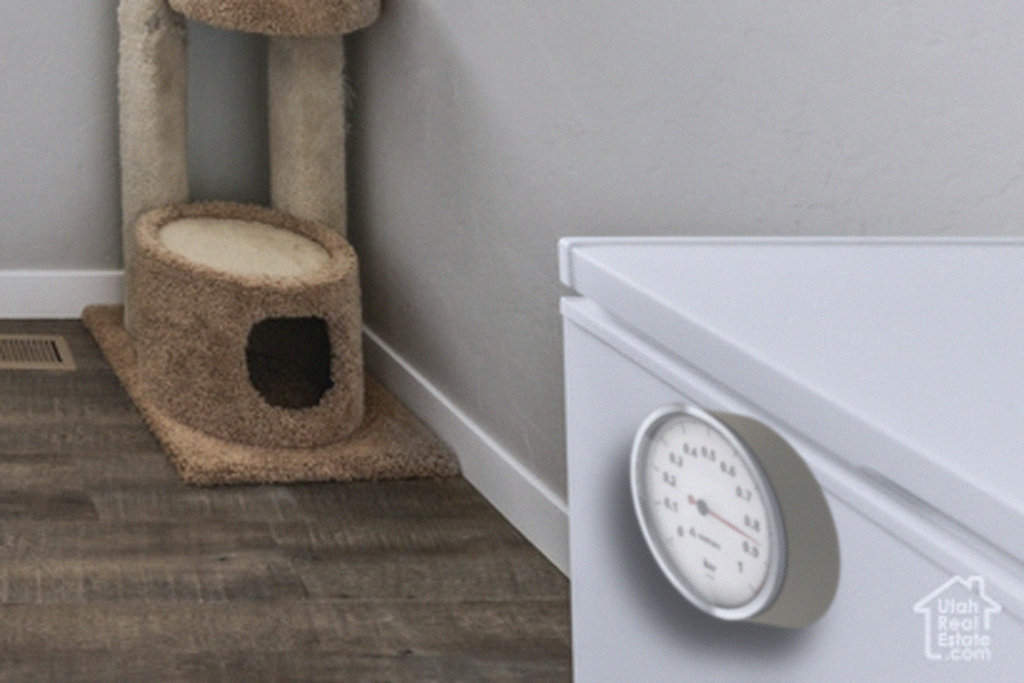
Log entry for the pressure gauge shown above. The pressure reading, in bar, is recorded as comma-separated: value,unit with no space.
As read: 0.85,bar
